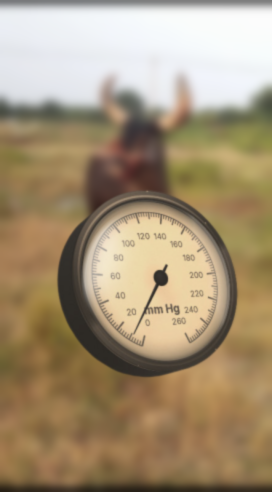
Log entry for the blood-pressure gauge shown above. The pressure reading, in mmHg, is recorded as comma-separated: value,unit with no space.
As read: 10,mmHg
